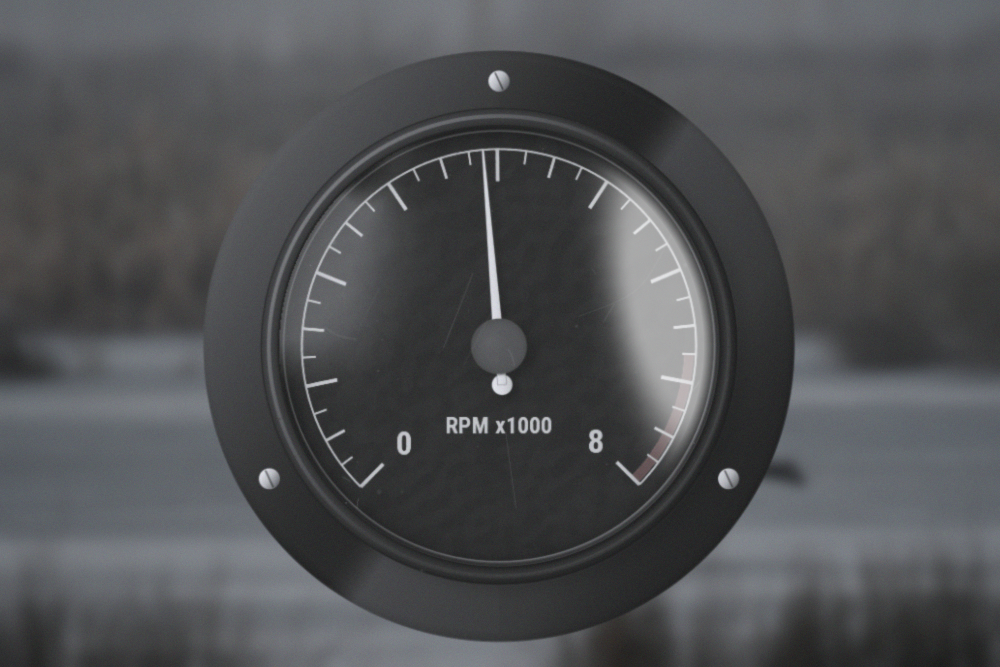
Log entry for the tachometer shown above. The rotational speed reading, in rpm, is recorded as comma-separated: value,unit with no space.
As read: 3875,rpm
